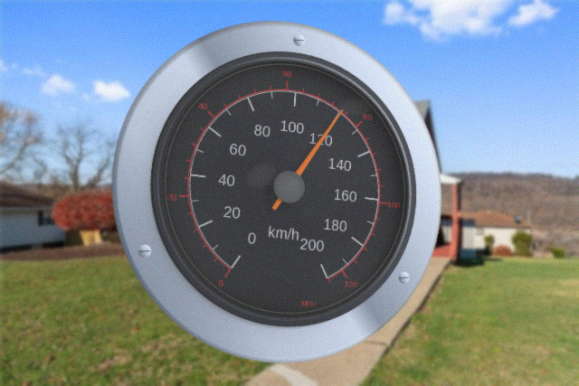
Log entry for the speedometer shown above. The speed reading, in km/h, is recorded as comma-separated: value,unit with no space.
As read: 120,km/h
